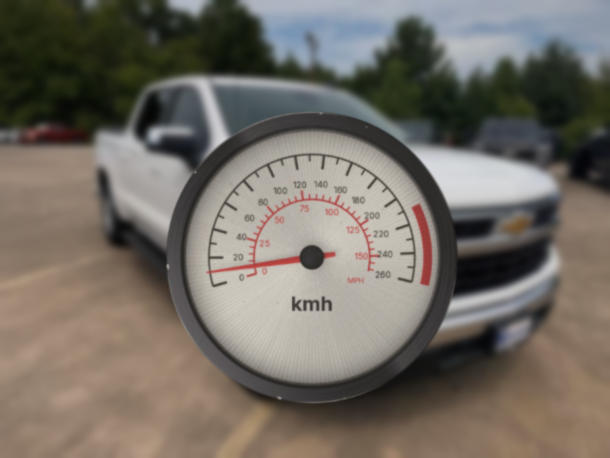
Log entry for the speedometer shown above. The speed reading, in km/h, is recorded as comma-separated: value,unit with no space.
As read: 10,km/h
